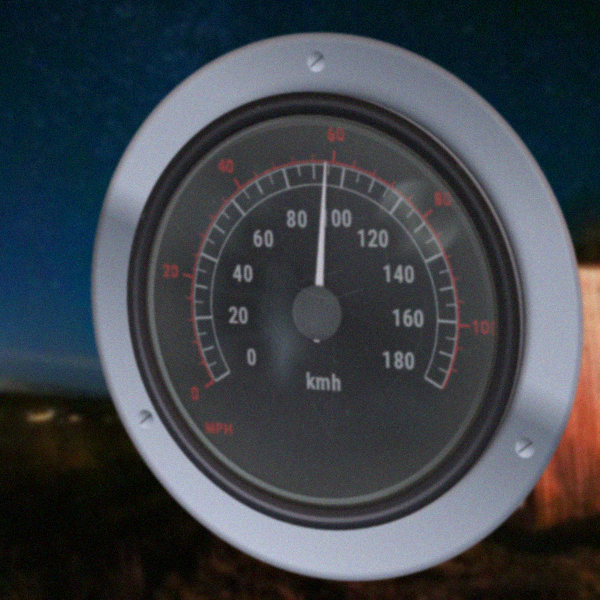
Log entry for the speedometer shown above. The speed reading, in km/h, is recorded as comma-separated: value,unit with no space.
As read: 95,km/h
